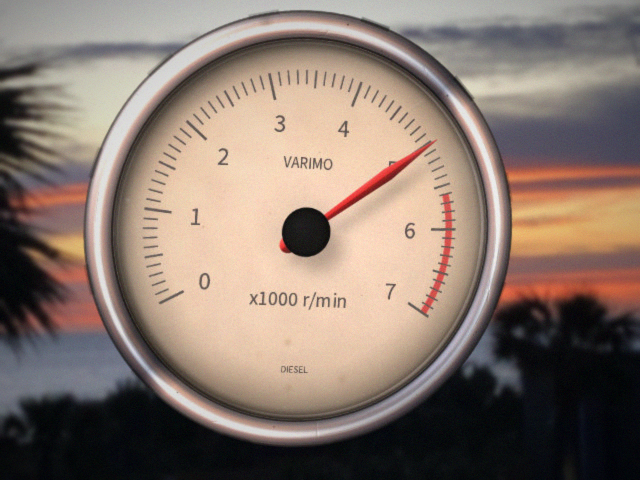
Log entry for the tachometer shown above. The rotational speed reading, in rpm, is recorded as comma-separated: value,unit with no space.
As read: 5000,rpm
